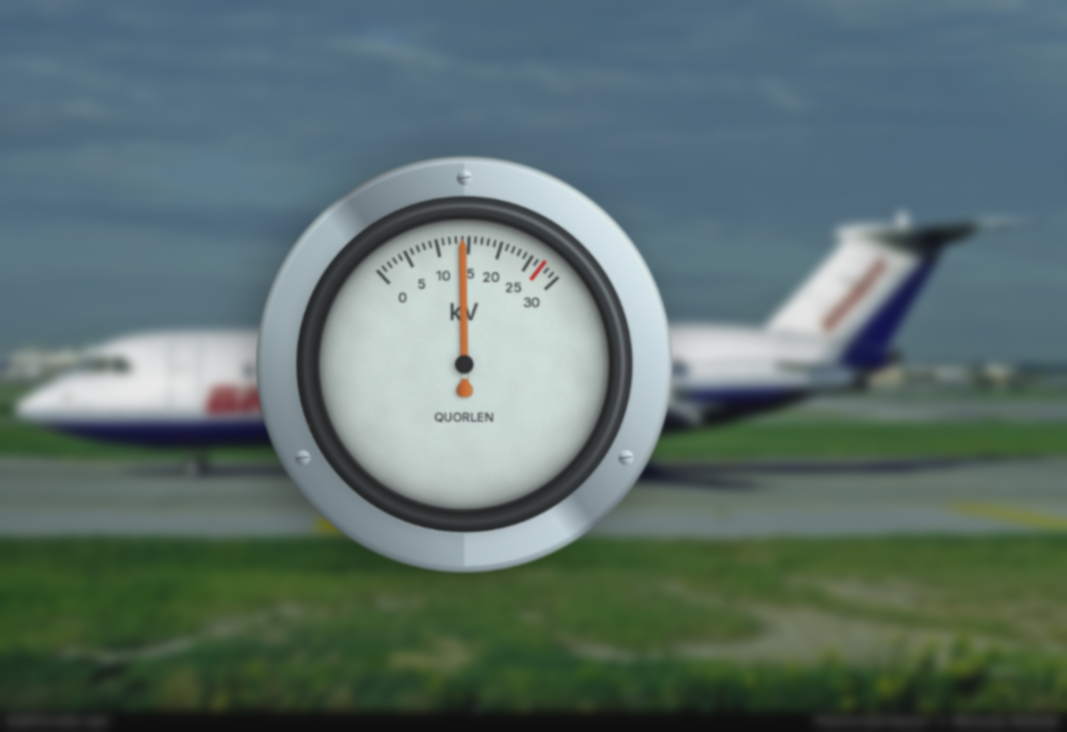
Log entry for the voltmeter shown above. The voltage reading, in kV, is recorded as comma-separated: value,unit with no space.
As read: 14,kV
